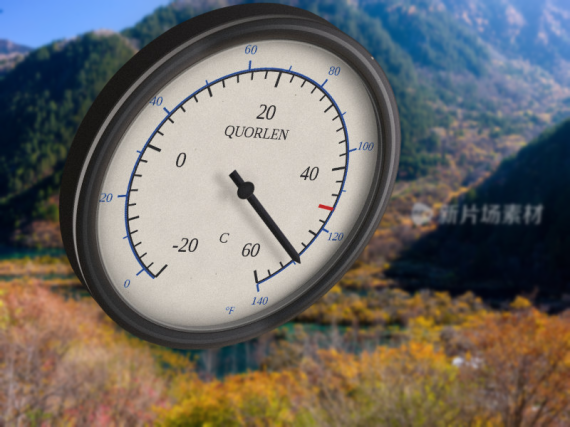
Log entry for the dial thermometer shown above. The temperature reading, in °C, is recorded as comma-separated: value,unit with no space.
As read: 54,°C
